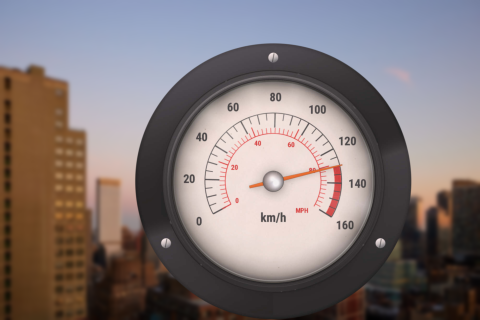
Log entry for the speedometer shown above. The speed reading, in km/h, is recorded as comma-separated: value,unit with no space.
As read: 130,km/h
